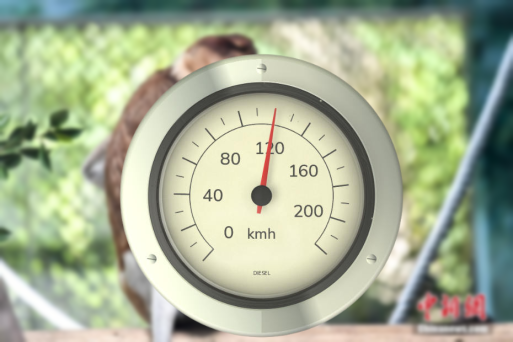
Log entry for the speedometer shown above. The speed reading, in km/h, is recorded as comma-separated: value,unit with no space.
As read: 120,km/h
